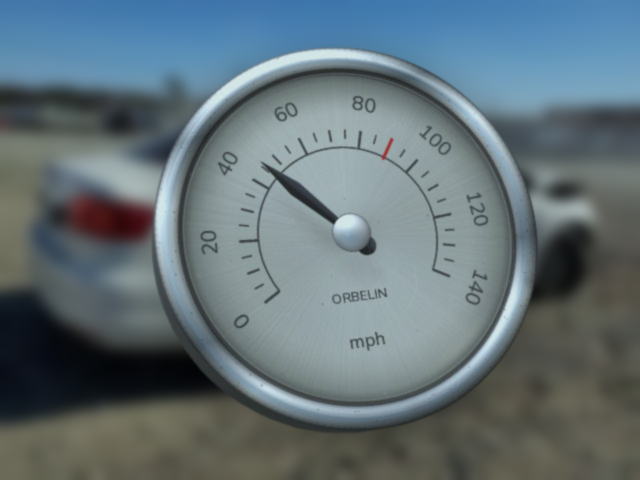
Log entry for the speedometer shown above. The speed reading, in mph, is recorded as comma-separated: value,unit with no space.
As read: 45,mph
